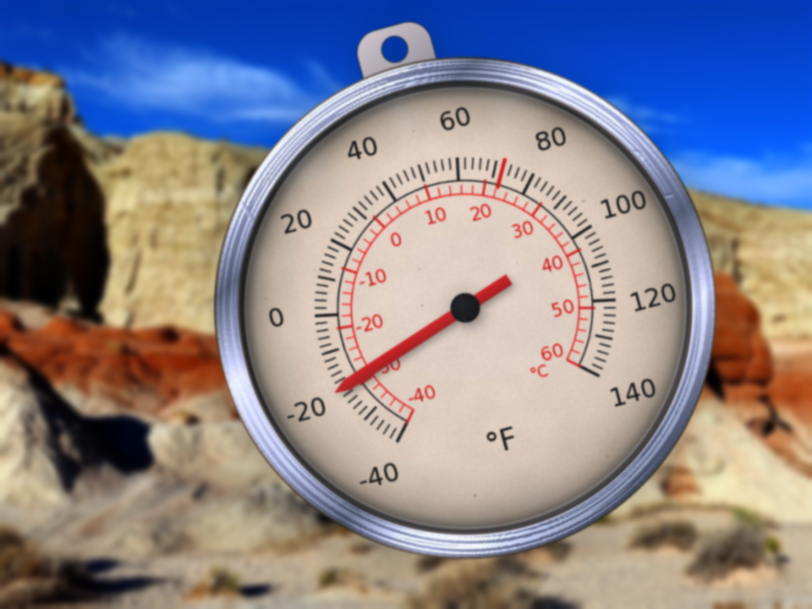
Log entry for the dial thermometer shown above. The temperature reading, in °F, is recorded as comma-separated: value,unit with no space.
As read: -20,°F
